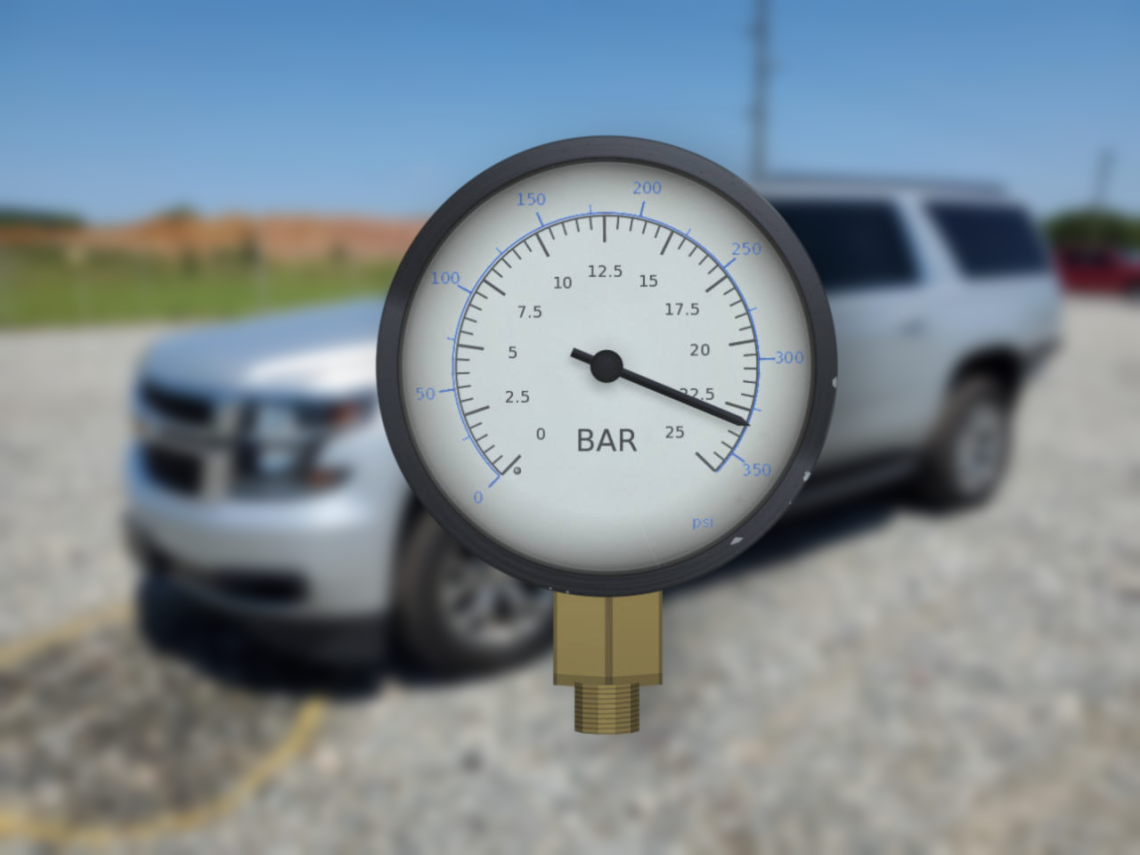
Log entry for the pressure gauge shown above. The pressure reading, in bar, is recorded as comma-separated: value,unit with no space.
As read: 23,bar
